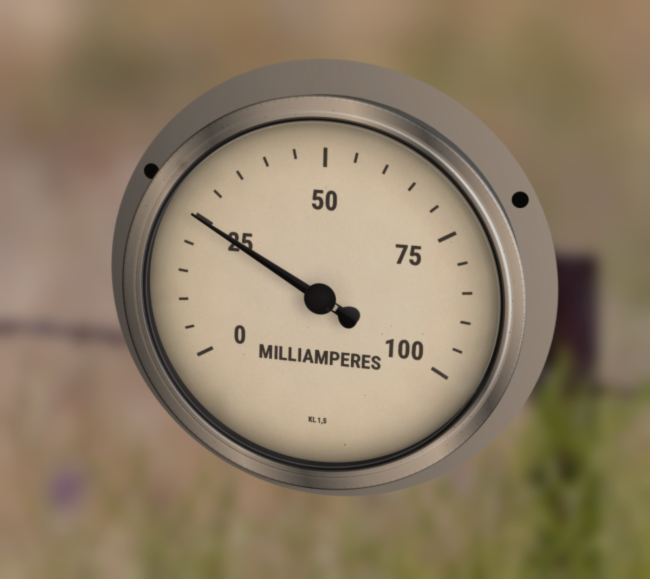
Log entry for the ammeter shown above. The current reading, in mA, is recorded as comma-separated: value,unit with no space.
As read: 25,mA
